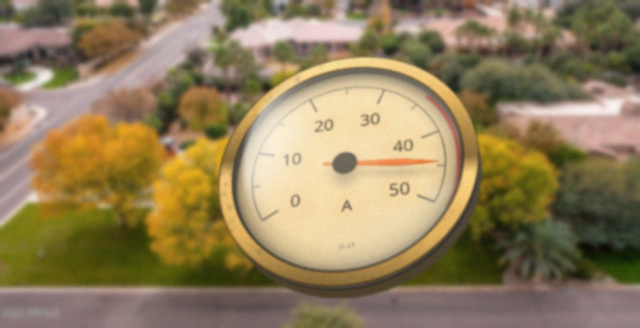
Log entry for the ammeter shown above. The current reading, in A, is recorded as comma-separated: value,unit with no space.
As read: 45,A
